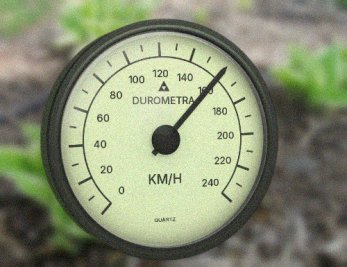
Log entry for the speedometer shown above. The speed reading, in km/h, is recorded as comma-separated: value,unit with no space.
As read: 160,km/h
